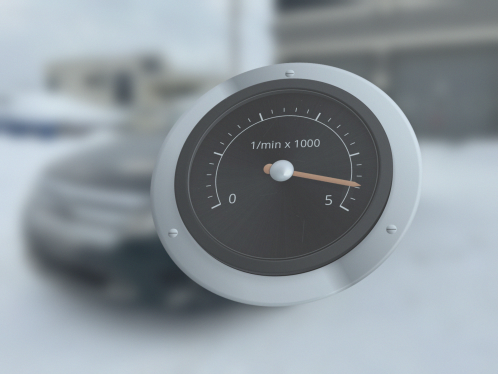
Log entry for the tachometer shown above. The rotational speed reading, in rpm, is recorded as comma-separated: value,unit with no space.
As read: 4600,rpm
